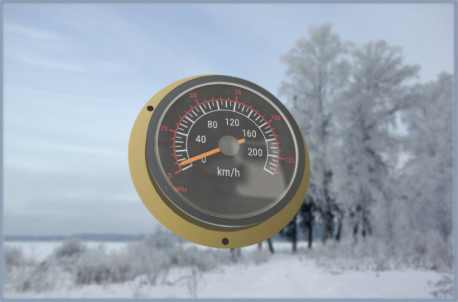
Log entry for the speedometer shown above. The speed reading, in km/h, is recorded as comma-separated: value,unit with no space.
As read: 5,km/h
